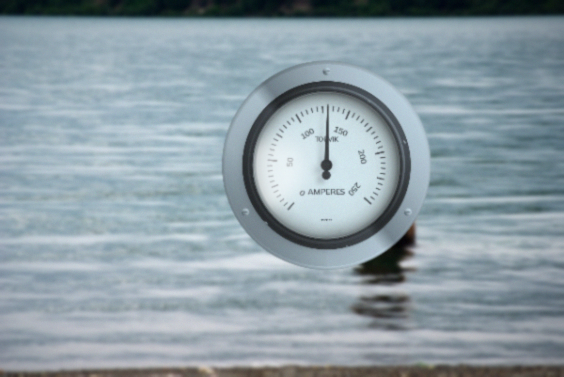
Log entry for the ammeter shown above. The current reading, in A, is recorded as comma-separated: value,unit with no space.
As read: 130,A
